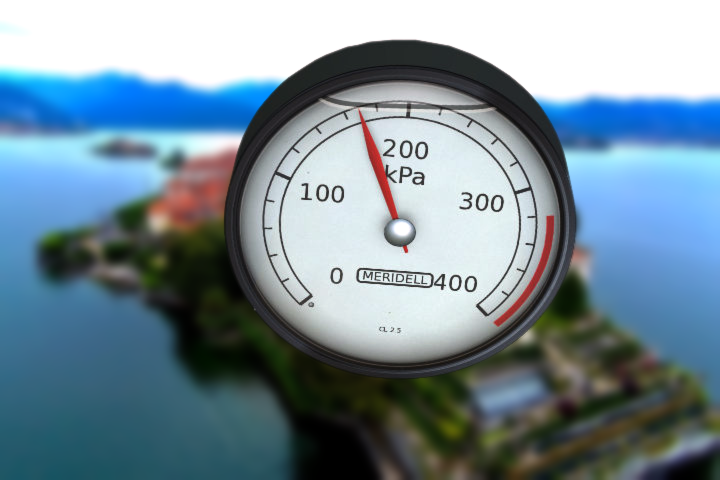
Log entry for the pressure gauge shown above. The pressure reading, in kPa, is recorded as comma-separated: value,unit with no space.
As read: 170,kPa
